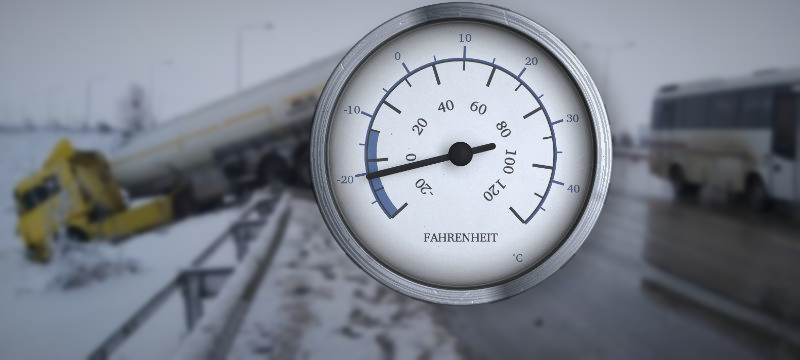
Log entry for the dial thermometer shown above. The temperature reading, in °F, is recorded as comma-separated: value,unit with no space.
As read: -5,°F
